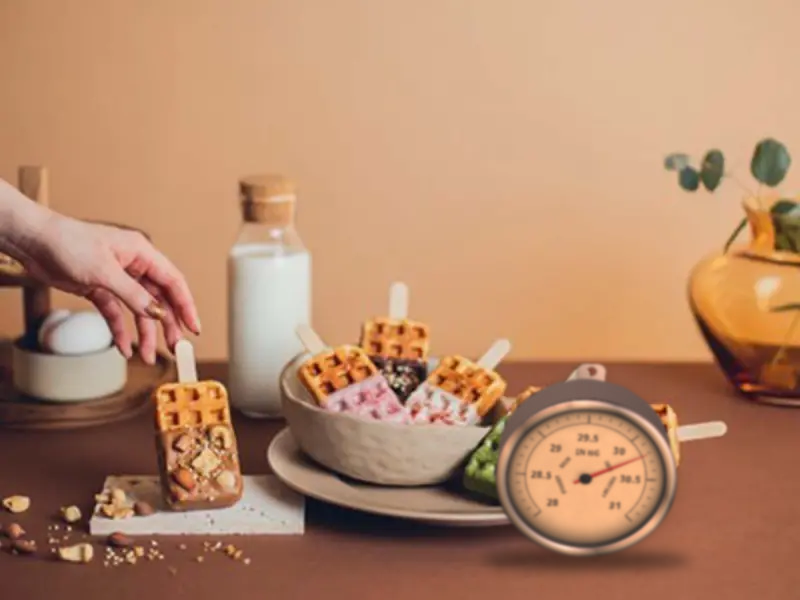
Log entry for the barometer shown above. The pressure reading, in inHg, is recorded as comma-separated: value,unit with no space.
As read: 30.2,inHg
